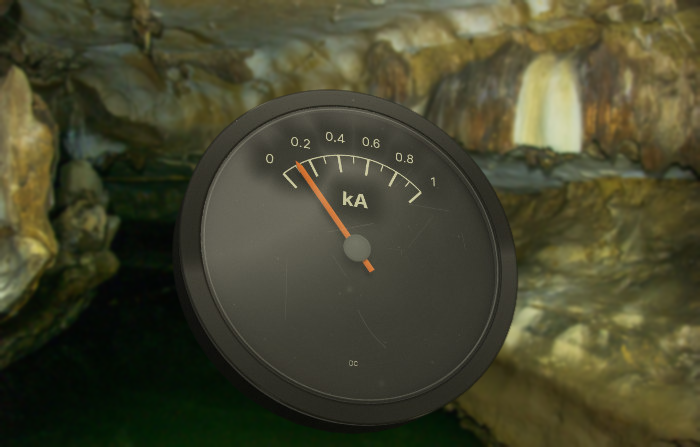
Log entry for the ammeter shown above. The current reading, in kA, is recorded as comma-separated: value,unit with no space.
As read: 0.1,kA
